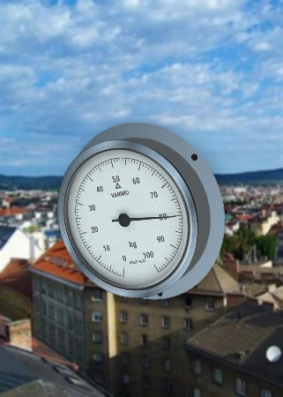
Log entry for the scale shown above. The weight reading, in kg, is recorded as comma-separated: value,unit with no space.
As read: 80,kg
